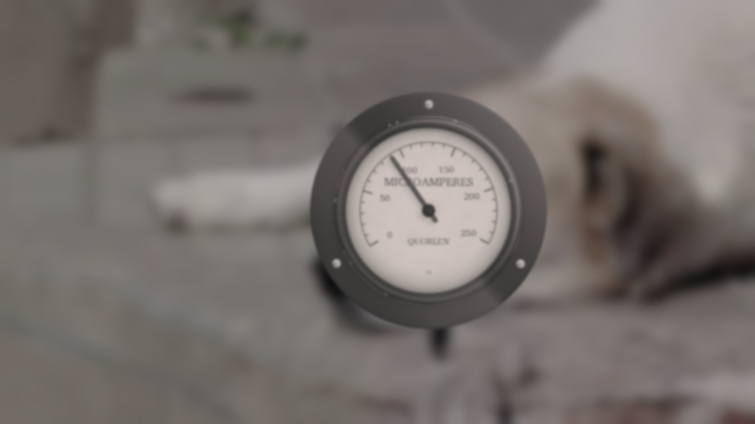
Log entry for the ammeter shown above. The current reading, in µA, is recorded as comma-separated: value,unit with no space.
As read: 90,µA
